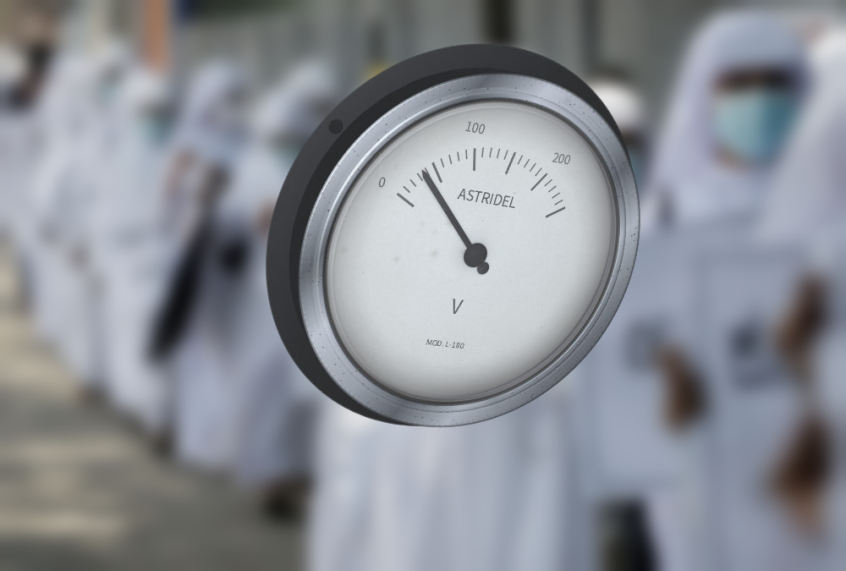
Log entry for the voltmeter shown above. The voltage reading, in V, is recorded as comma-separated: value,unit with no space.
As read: 35,V
